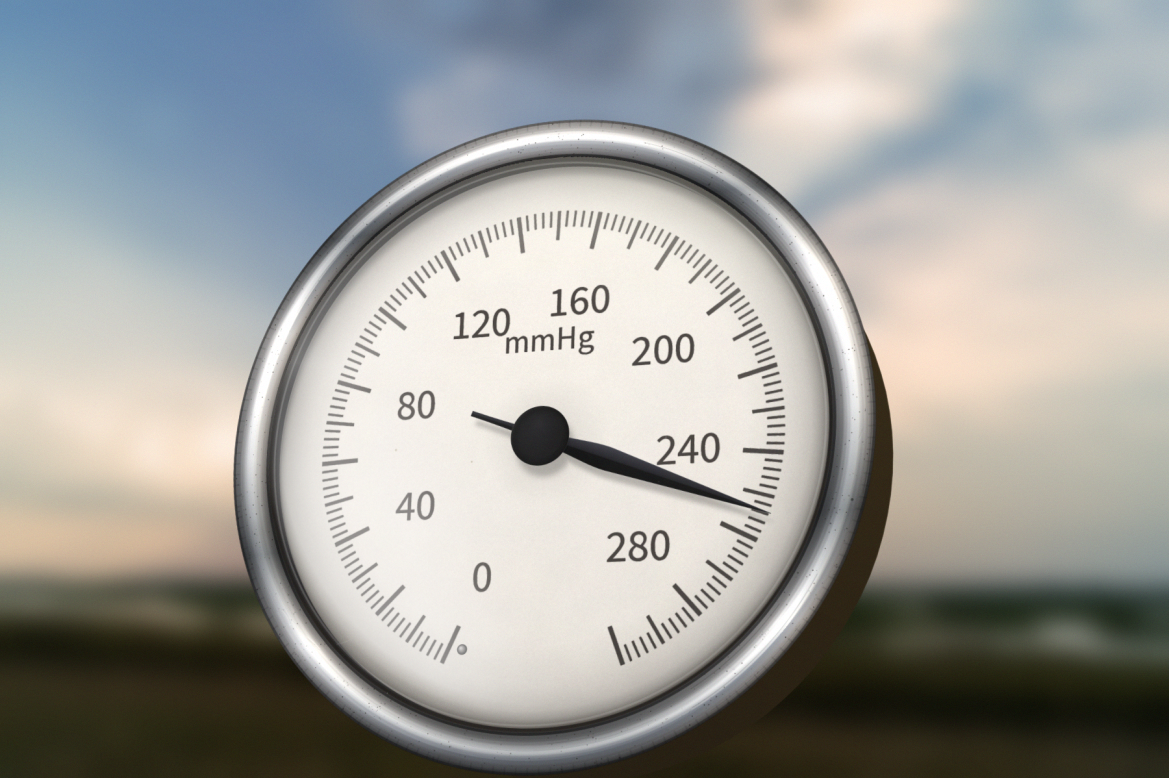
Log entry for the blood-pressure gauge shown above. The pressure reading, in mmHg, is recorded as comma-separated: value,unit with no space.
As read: 254,mmHg
